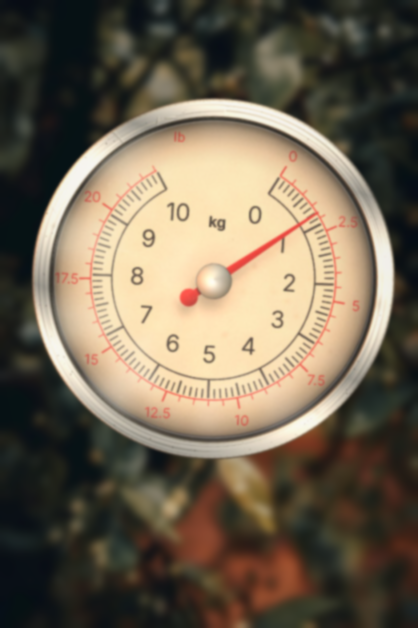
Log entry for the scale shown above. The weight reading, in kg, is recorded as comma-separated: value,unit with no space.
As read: 0.8,kg
